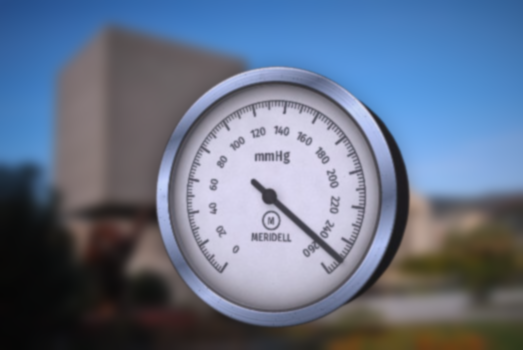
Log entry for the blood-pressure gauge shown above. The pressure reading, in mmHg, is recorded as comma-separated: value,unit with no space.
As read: 250,mmHg
